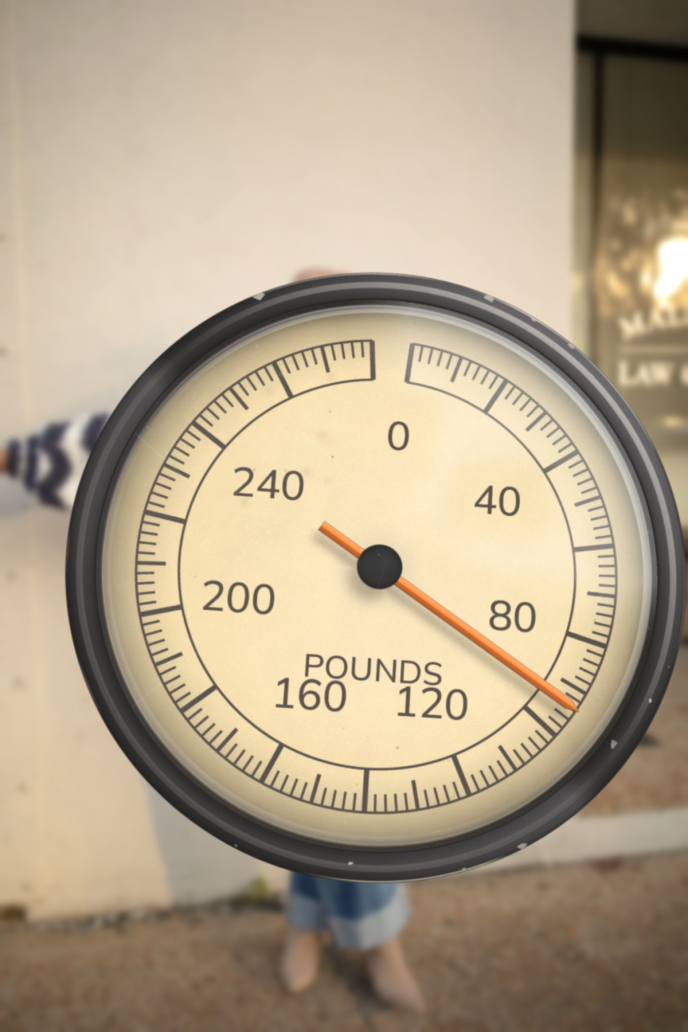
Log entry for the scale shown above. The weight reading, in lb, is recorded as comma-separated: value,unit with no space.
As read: 94,lb
